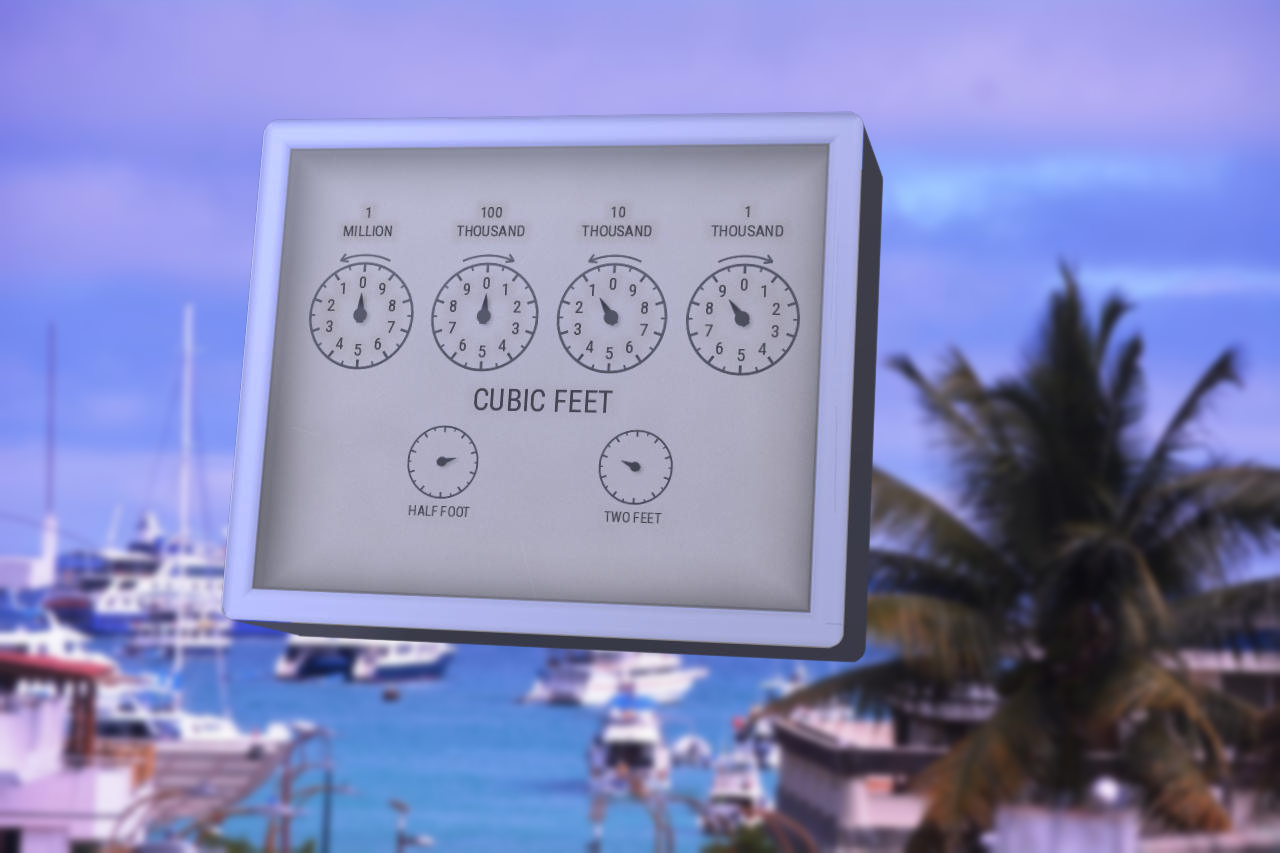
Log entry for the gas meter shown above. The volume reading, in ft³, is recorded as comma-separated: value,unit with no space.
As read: 900,ft³
